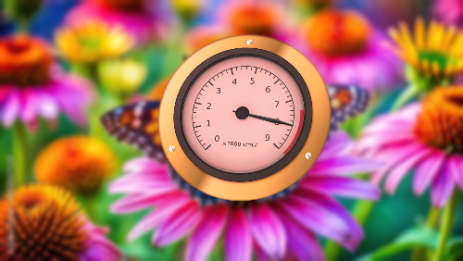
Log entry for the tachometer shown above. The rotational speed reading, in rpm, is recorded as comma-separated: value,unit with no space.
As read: 8000,rpm
